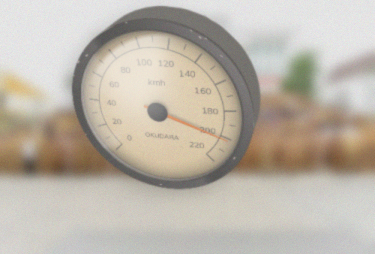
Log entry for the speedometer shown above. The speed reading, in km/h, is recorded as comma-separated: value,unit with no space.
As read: 200,km/h
